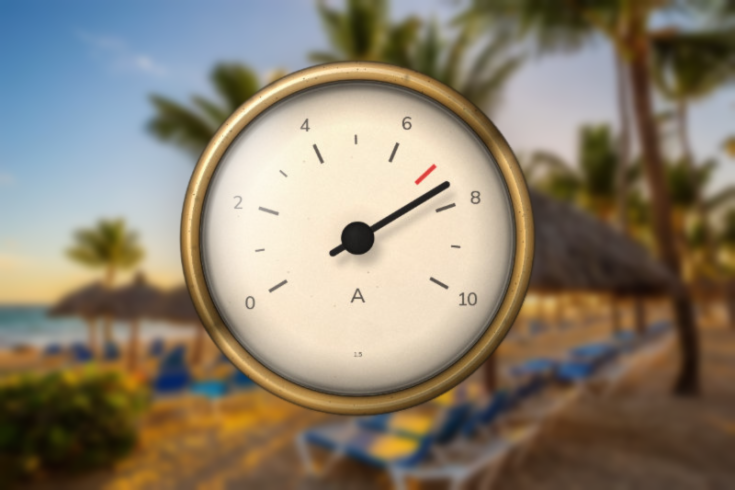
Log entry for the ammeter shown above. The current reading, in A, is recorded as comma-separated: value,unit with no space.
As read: 7.5,A
